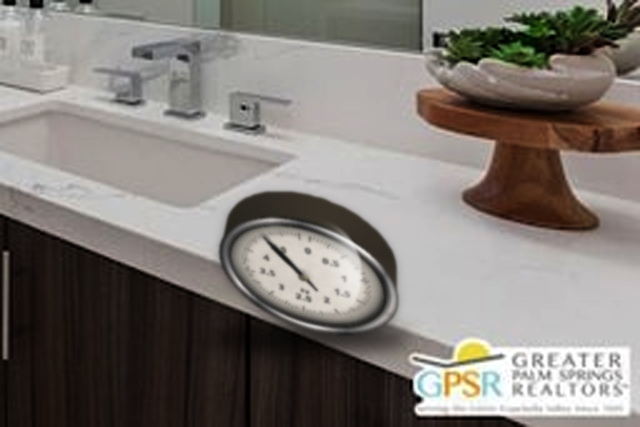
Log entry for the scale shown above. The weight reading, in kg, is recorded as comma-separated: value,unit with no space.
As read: 4.5,kg
